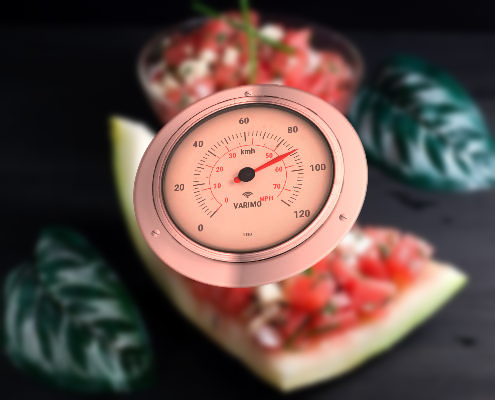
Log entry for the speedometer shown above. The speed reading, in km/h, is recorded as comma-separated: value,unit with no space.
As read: 90,km/h
